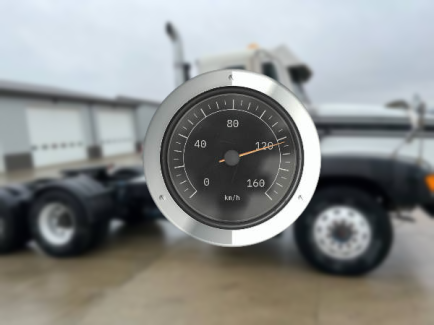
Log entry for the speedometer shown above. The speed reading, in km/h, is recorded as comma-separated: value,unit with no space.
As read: 122.5,km/h
